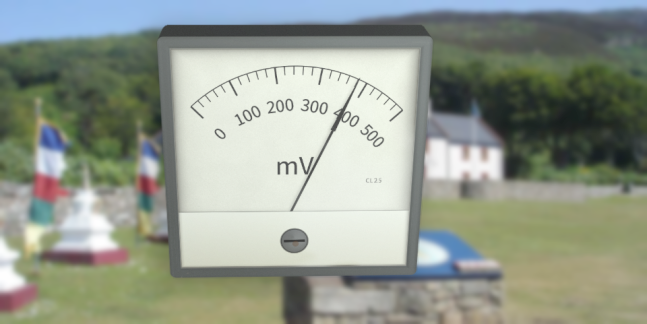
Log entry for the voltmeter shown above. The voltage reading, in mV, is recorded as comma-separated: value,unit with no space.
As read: 380,mV
